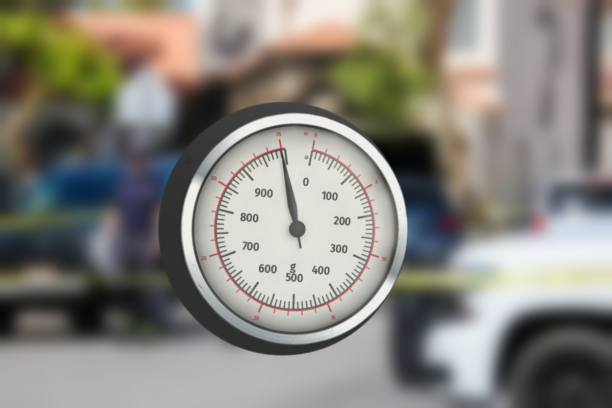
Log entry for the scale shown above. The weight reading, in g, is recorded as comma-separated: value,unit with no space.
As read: 990,g
